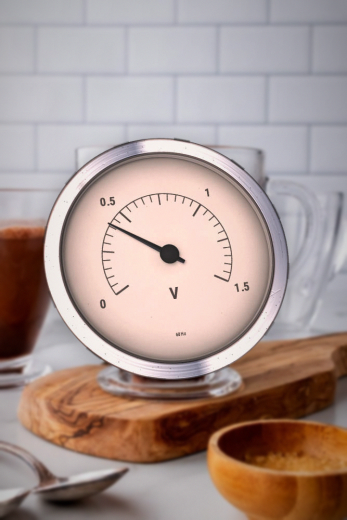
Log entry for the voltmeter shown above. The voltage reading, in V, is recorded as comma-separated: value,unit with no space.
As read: 0.4,V
